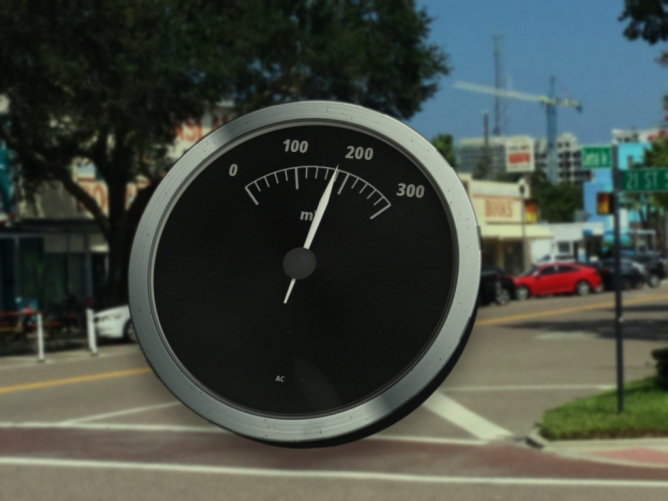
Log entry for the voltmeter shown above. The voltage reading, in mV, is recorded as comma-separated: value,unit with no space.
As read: 180,mV
